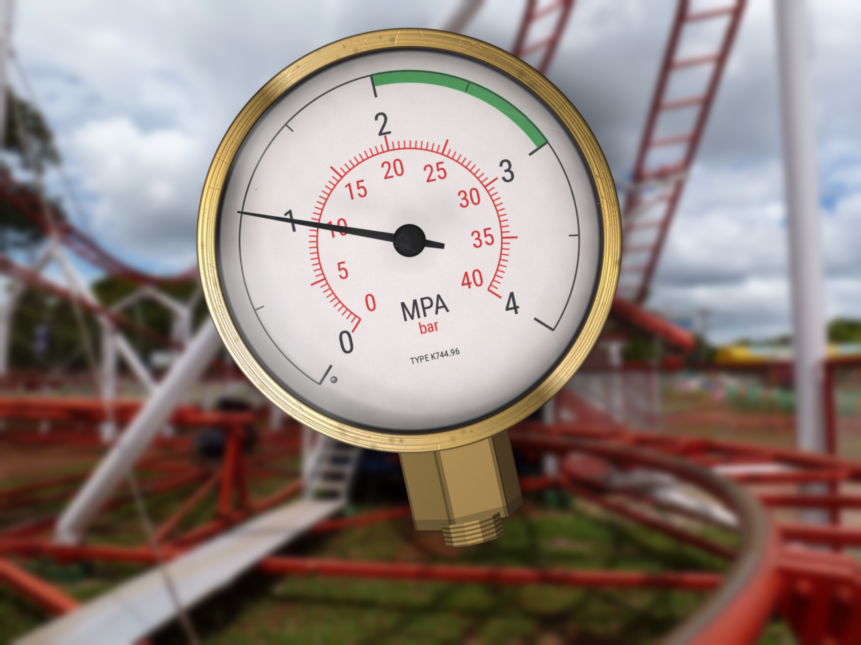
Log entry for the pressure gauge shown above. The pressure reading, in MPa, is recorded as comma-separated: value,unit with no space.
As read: 1,MPa
